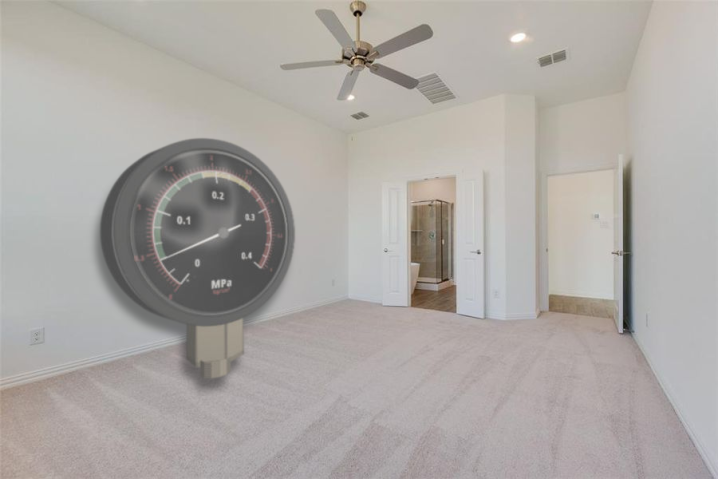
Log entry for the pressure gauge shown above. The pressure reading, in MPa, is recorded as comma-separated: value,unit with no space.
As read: 0.04,MPa
